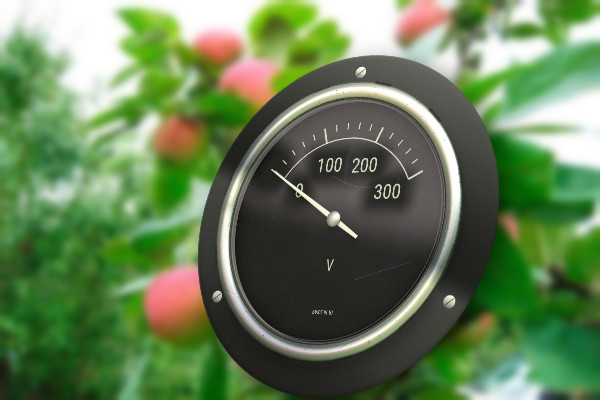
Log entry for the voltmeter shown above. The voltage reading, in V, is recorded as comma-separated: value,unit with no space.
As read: 0,V
